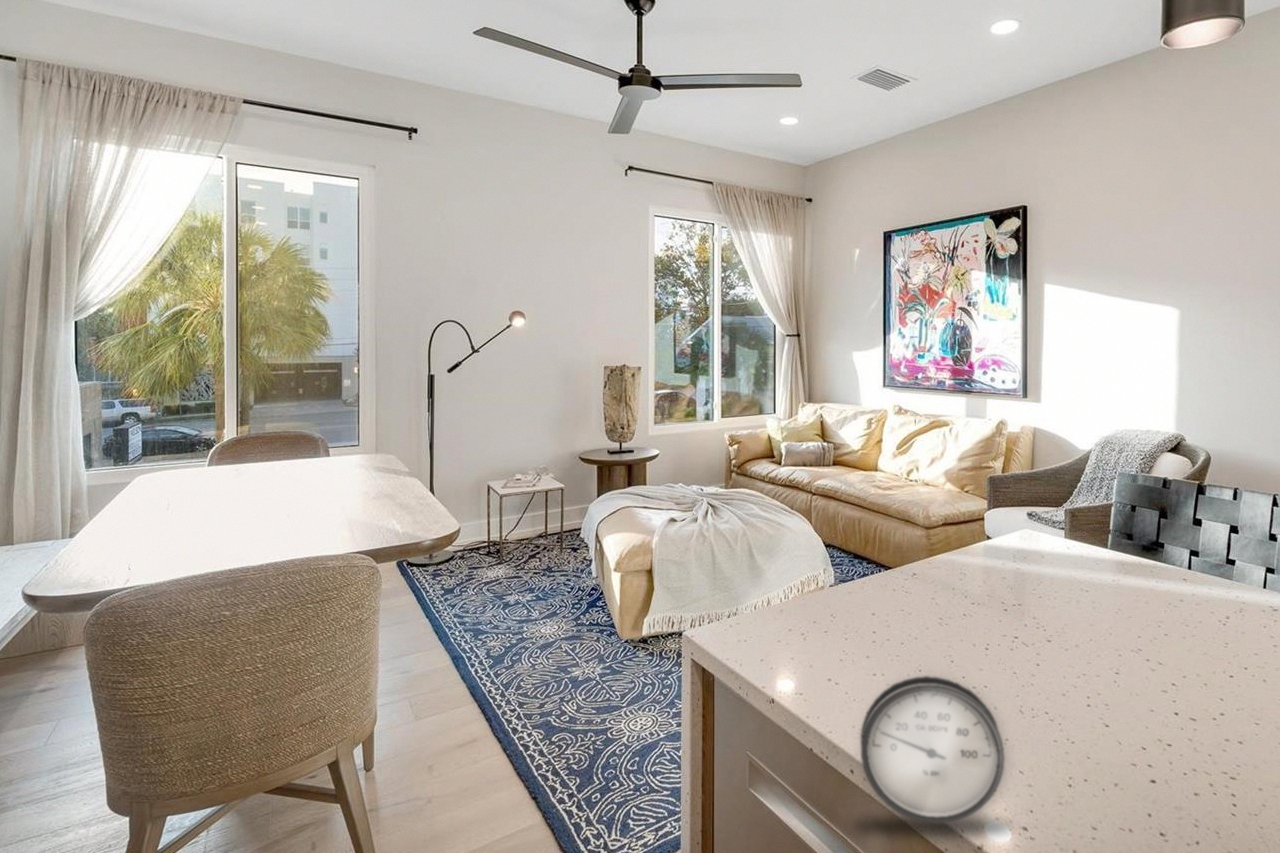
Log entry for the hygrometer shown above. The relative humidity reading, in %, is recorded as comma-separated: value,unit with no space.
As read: 10,%
